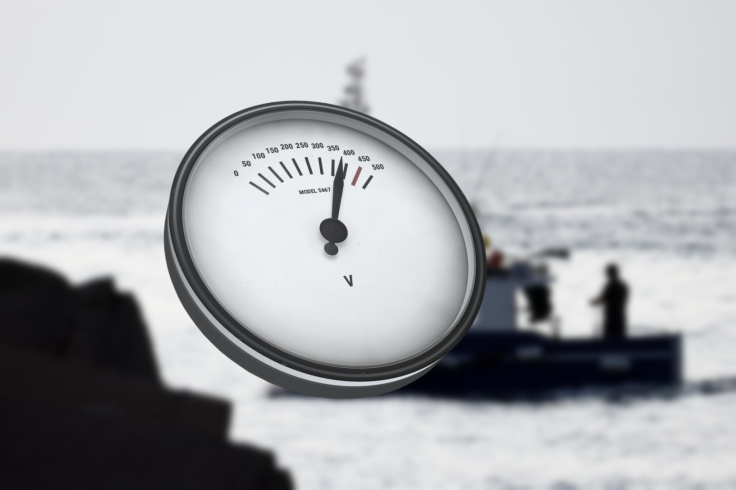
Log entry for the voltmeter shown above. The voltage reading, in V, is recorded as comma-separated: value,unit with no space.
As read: 375,V
